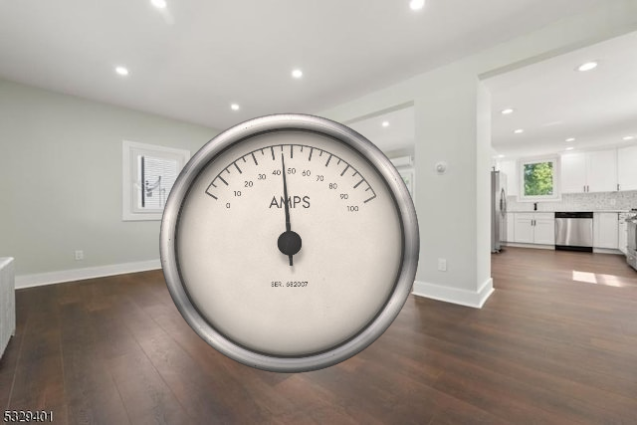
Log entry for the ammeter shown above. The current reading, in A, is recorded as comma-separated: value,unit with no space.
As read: 45,A
